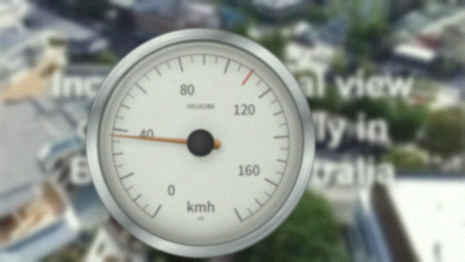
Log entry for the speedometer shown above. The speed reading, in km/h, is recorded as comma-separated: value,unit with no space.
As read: 37.5,km/h
